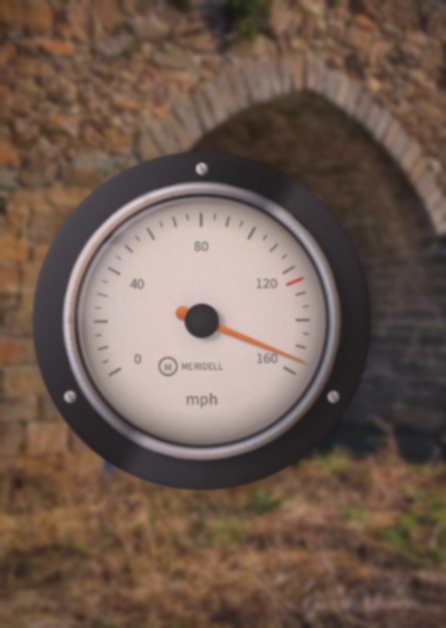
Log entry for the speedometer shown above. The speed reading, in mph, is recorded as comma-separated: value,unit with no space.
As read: 155,mph
